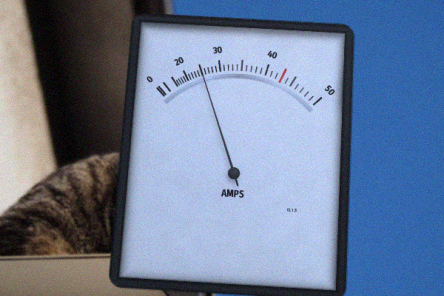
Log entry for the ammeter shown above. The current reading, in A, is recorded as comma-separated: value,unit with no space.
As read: 25,A
